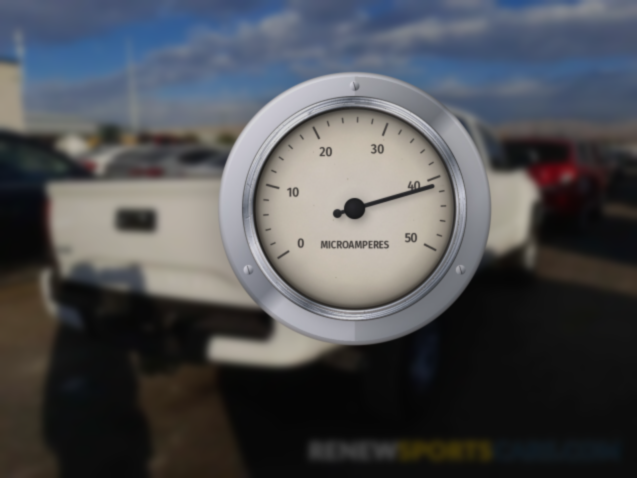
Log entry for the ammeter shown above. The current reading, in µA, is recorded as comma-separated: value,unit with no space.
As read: 41,µA
